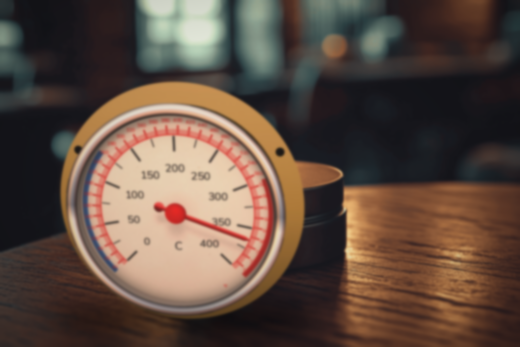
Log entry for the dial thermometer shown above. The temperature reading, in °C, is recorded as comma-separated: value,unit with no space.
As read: 362.5,°C
